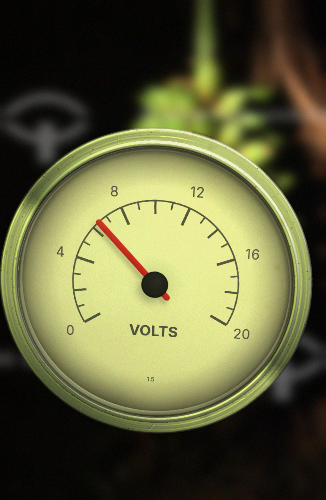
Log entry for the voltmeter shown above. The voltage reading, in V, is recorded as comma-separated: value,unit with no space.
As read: 6.5,V
